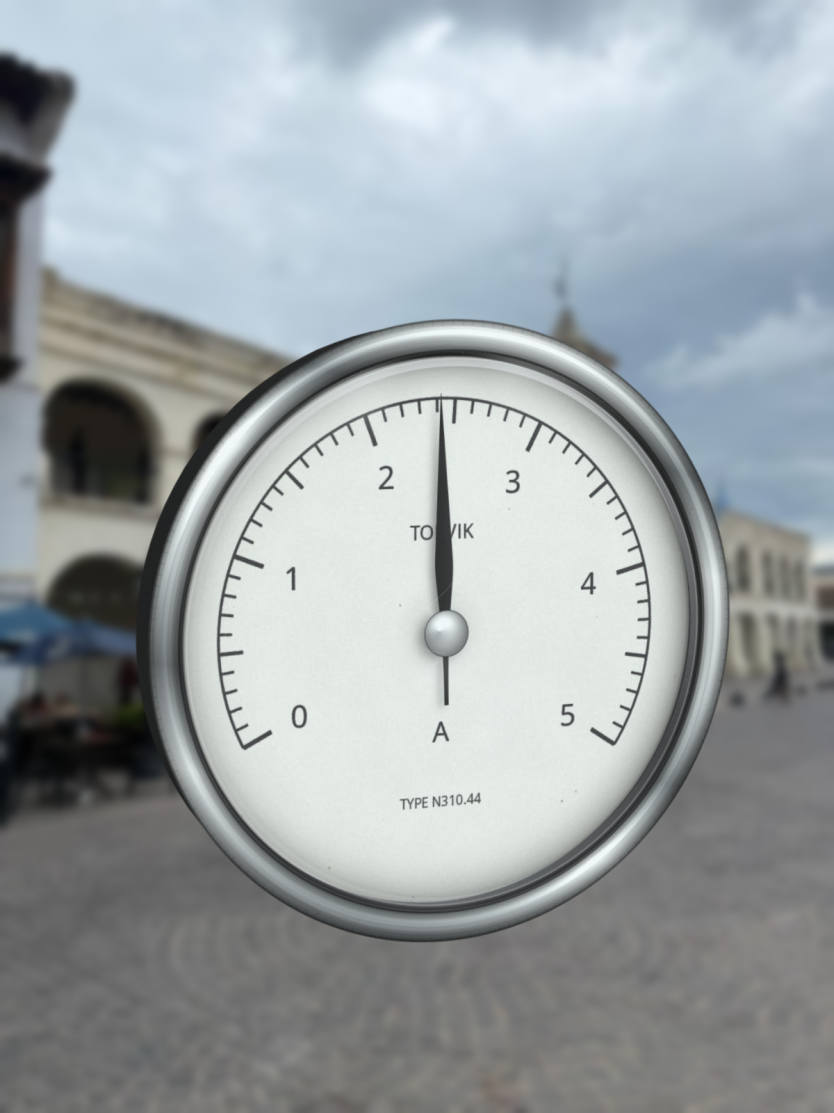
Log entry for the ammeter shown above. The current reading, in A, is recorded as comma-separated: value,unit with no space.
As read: 2.4,A
